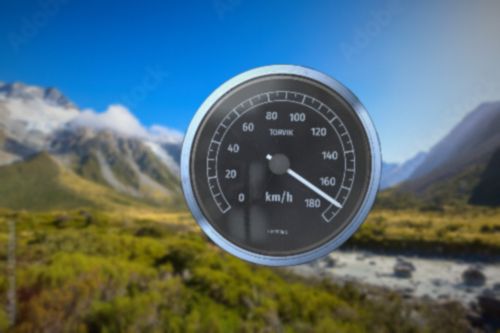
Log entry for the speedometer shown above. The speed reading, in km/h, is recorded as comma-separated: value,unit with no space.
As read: 170,km/h
